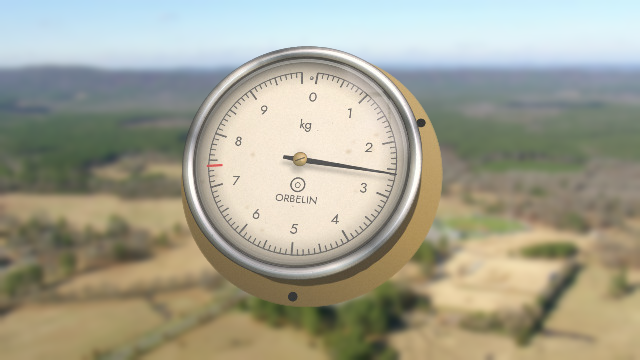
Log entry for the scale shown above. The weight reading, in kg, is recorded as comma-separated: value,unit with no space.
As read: 2.6,kg
